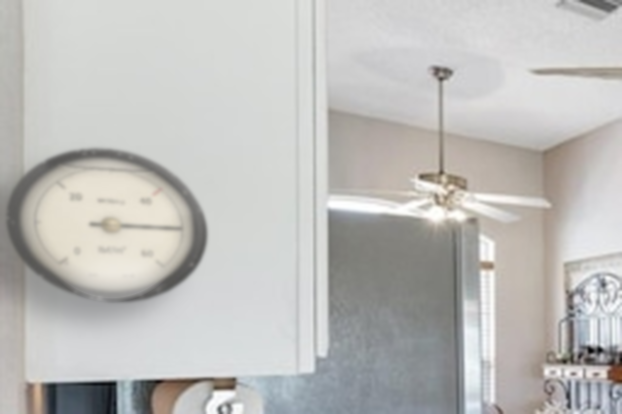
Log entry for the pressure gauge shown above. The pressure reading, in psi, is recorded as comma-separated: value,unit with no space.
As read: 50,psi
